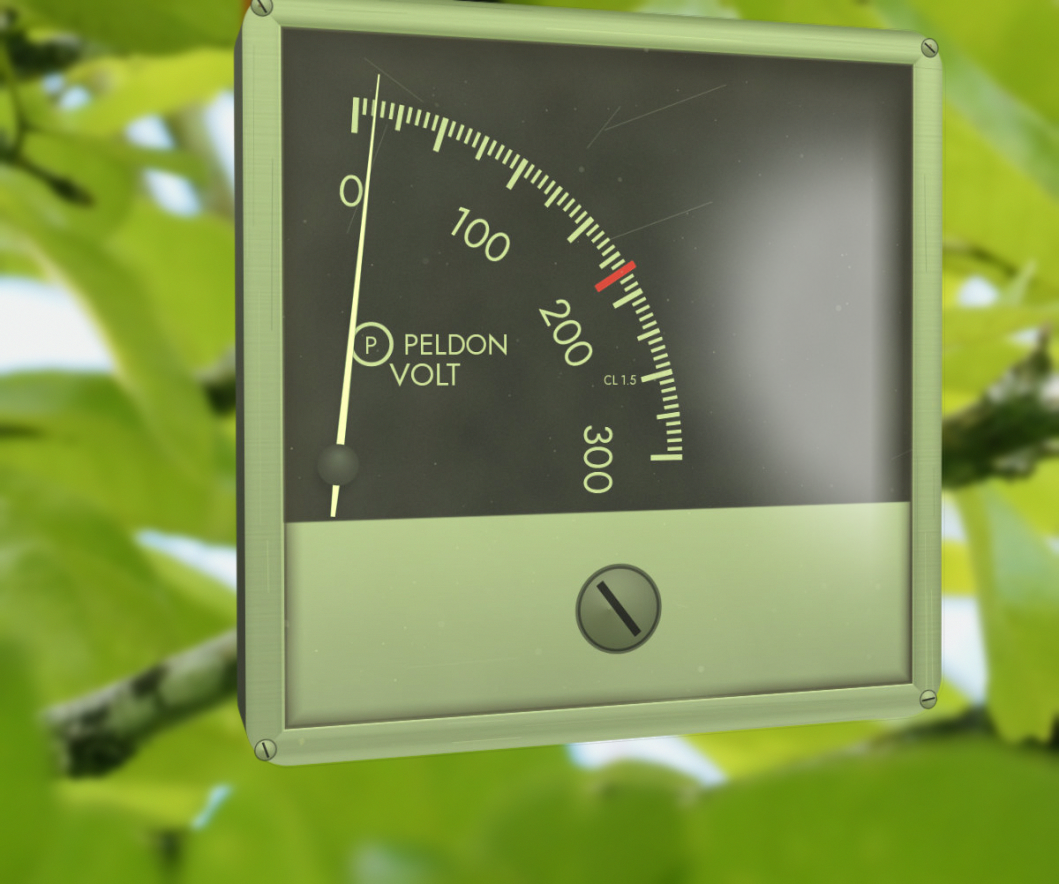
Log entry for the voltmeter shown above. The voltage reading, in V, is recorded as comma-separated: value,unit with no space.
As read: 10,V
